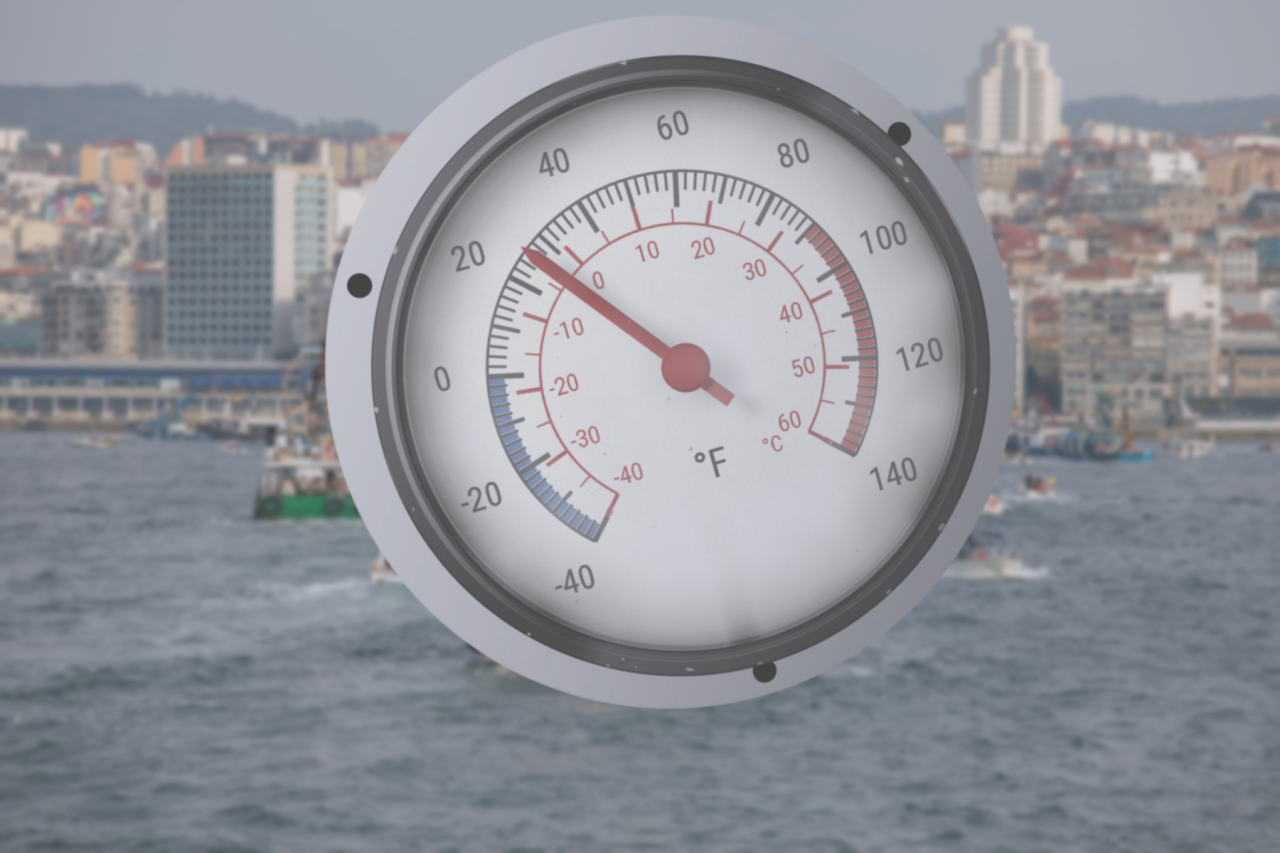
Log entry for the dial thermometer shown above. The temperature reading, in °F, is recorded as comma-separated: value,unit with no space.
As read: 26,°F
